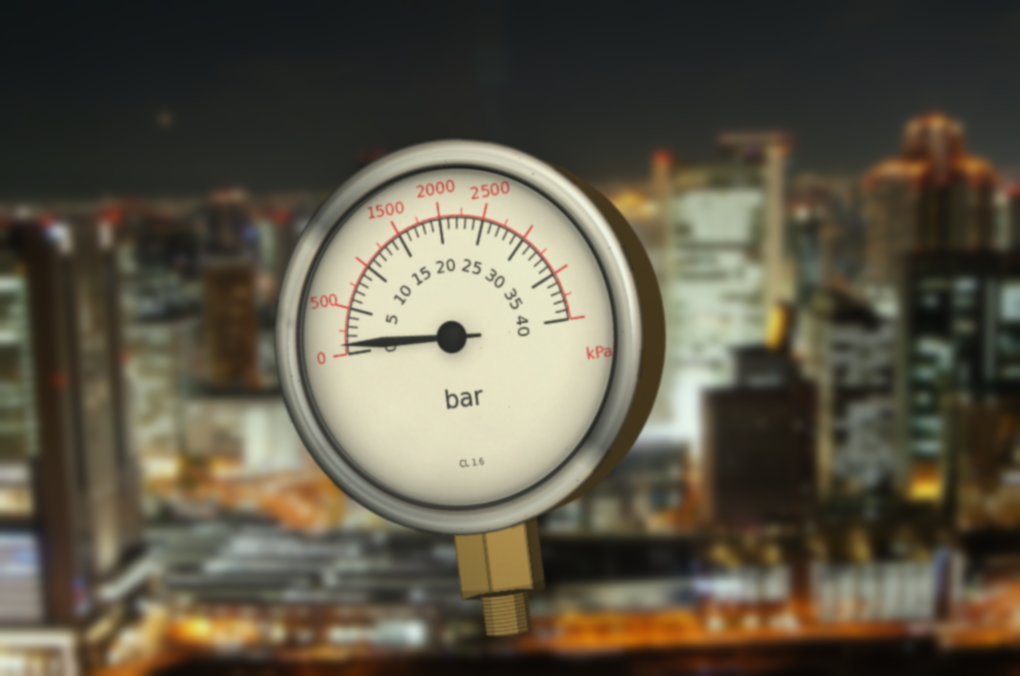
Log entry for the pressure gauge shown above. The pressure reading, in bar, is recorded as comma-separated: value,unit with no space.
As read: 1,bar
